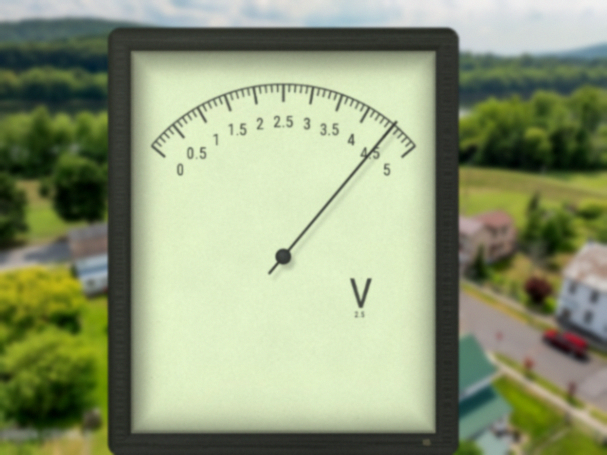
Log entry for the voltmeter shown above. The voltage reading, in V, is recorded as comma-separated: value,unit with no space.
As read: 4.5,V
